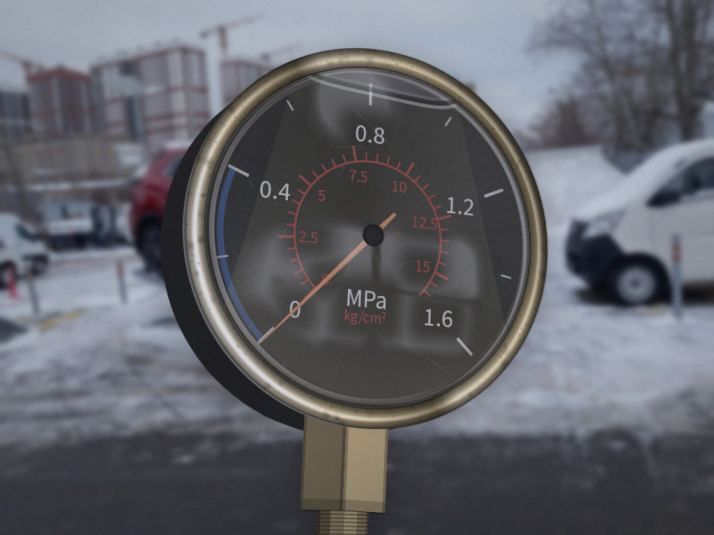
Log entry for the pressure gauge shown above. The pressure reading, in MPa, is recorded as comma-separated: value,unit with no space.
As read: 0,MPa
